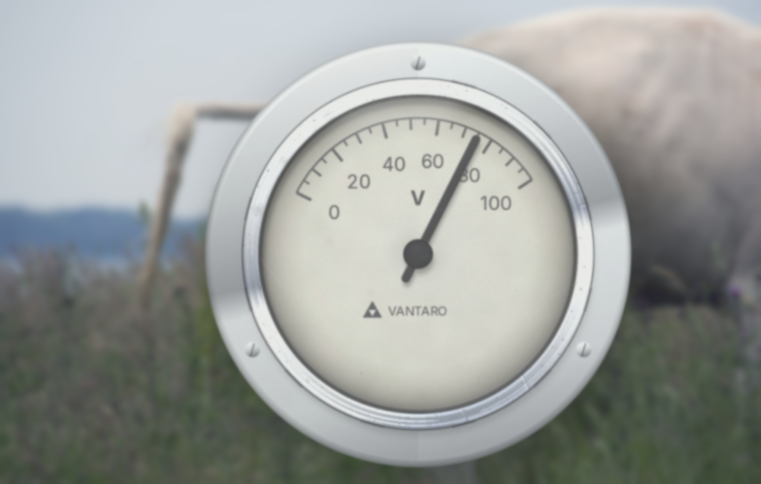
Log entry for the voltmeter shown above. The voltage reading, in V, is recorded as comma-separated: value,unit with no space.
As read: 75,V
